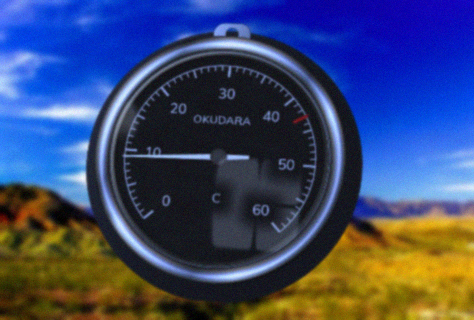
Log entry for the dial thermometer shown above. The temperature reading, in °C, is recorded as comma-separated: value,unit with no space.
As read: 9,°C
